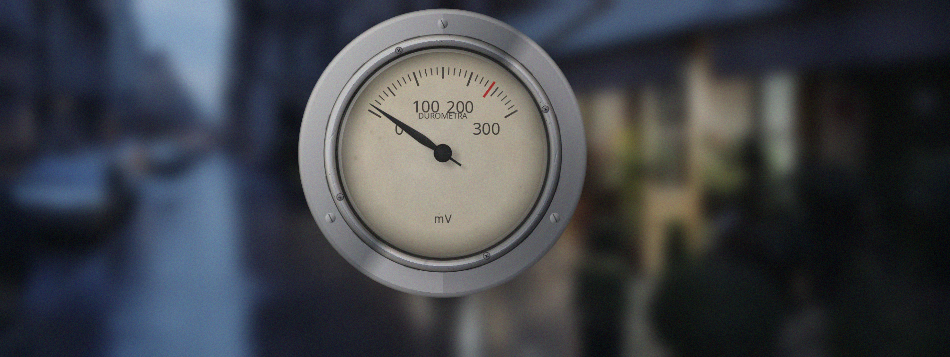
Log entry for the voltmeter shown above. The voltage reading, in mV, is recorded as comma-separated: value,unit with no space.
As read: 10,mV
